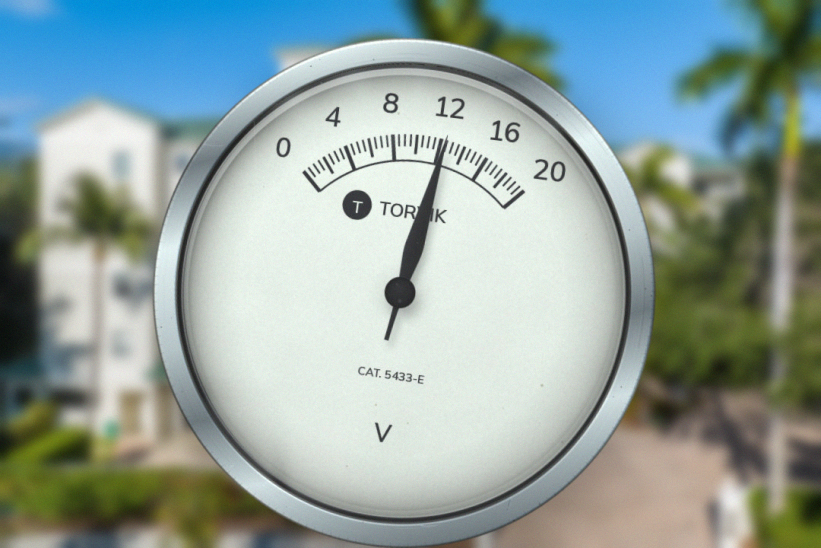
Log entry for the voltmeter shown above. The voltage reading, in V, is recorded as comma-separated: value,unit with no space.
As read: 12.5,V
